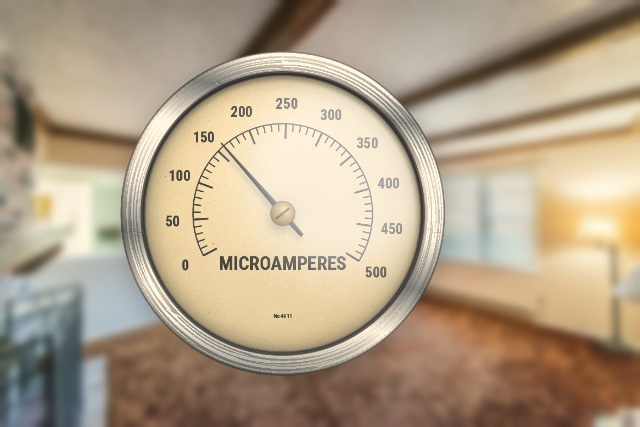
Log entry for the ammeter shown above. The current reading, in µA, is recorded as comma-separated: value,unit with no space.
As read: 160,µA
